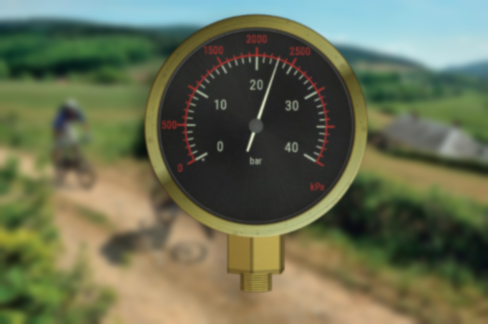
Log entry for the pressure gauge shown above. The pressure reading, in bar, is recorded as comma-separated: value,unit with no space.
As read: 23,bar
